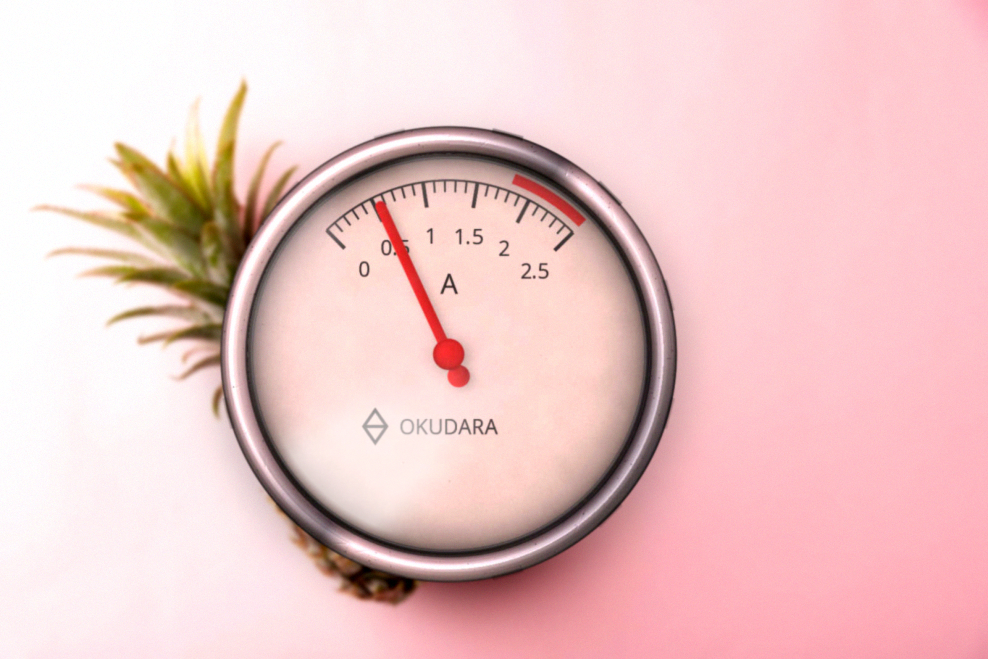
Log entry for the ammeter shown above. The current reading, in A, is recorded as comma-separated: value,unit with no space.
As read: 0.55,A
